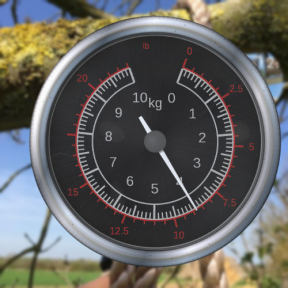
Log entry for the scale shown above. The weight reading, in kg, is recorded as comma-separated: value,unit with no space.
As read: 4,kg
